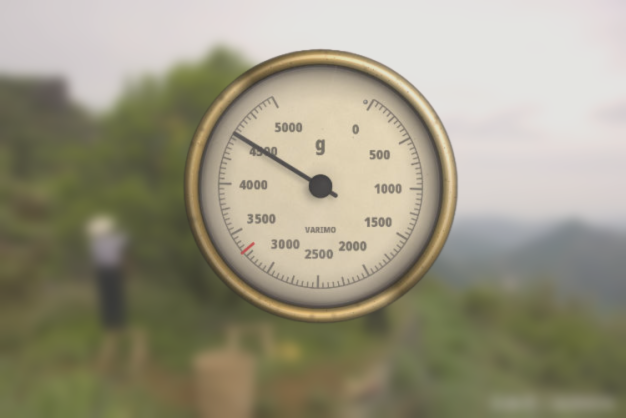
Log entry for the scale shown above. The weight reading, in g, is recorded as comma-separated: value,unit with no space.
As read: 4500,g
